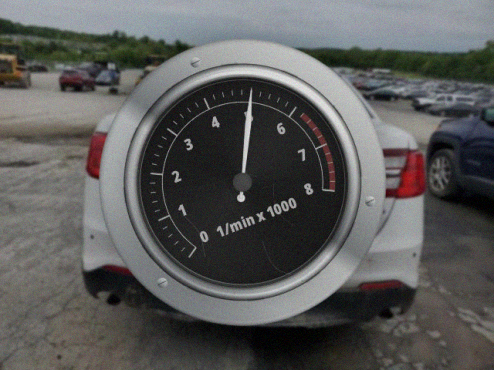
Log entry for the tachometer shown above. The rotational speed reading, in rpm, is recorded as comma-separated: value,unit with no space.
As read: 5000,rpm
